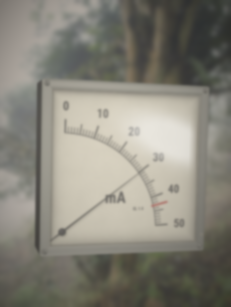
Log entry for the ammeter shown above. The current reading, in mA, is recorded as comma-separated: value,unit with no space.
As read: 30,mA
